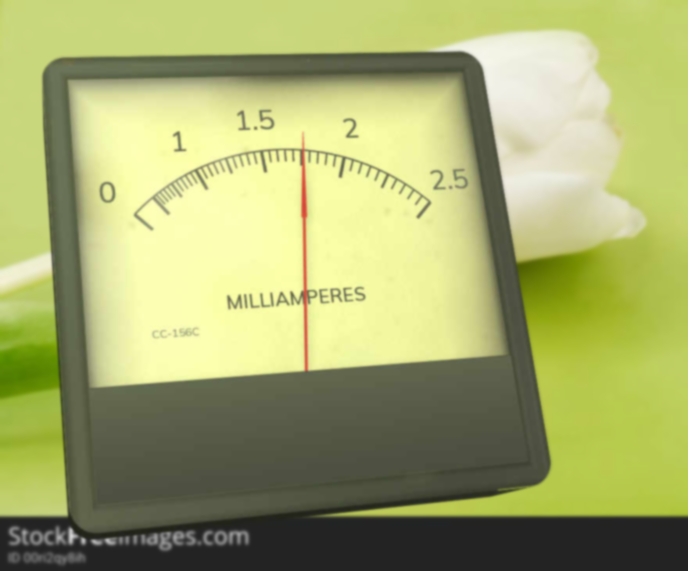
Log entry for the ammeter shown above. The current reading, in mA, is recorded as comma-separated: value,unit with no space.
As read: 1.75,mA
